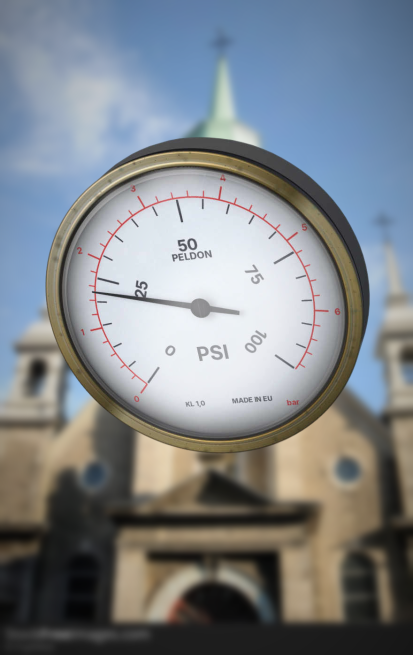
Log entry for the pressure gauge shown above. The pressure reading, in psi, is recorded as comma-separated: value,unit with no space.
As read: 22.5,psi
